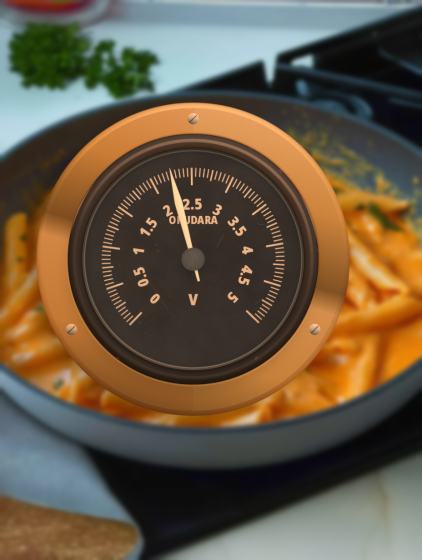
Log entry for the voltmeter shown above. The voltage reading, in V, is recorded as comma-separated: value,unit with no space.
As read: 2.25,V
